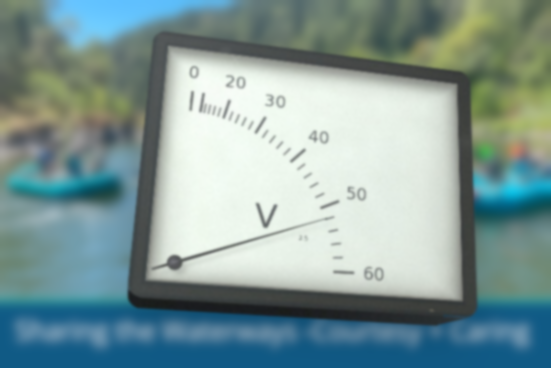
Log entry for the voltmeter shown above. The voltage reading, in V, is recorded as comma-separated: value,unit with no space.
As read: 52,V
